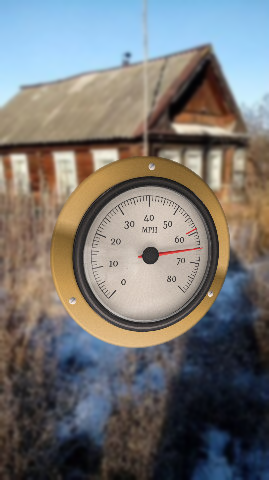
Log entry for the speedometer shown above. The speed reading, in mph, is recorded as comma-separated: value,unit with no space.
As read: 65,mph
